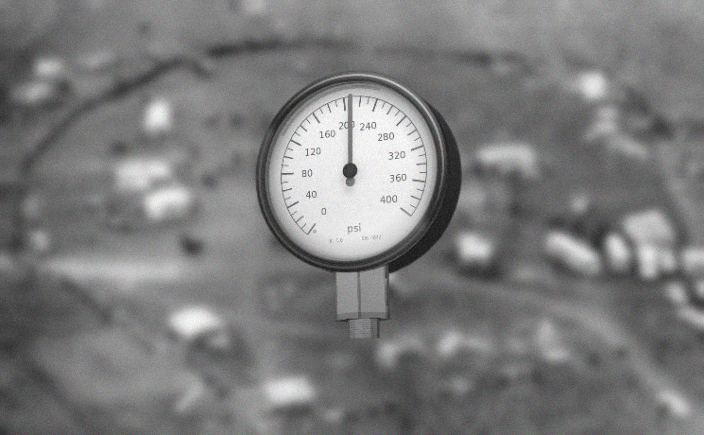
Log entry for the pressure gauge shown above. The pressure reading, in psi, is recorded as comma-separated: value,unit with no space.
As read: 210,psi
